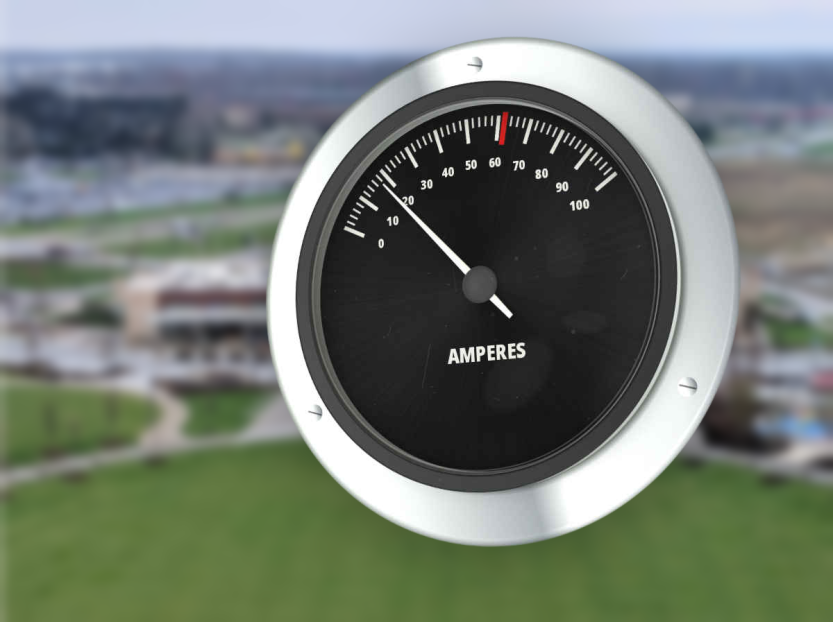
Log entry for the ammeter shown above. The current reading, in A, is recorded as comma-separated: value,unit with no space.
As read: 18,A
